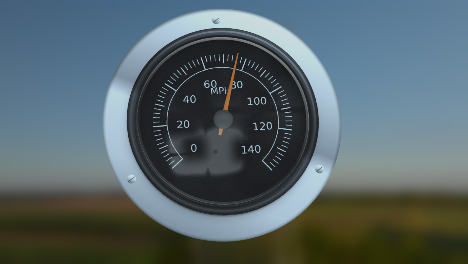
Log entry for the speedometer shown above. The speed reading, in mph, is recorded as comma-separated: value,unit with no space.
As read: 76,mph
